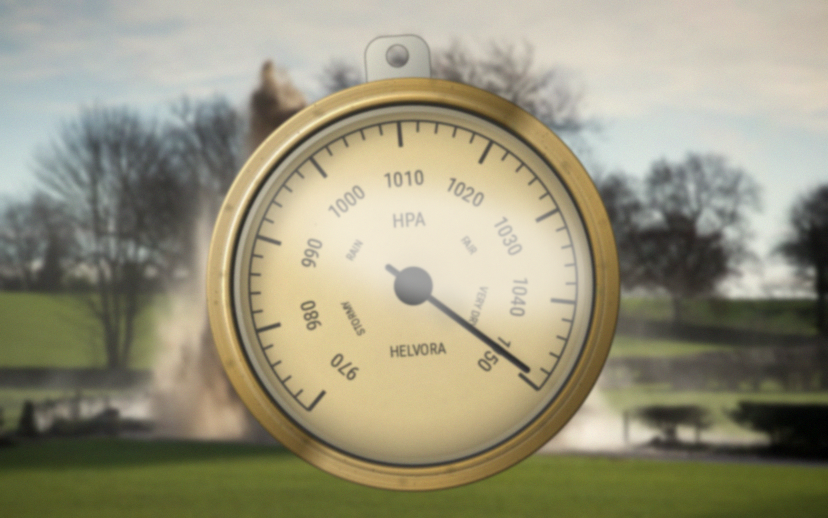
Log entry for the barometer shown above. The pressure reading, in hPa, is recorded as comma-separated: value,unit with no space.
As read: 1049,hPa
